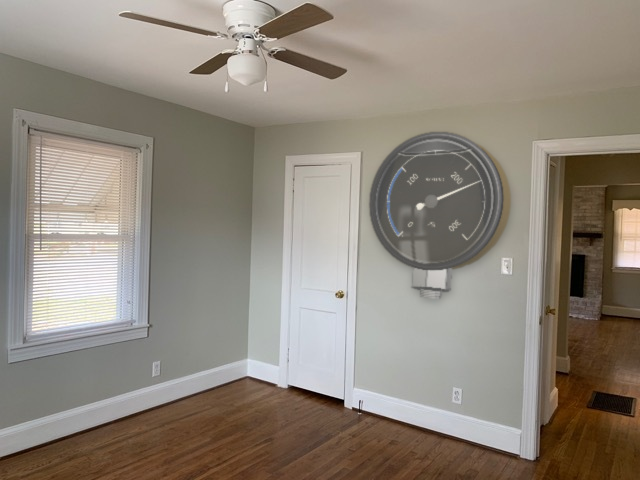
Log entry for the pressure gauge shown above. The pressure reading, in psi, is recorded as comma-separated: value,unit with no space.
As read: 225,psi
